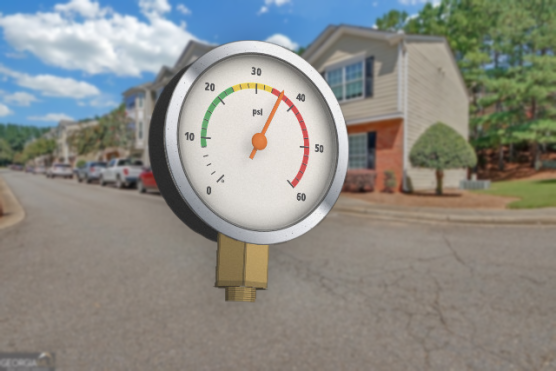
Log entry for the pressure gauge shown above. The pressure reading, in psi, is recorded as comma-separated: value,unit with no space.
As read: 36,psi
